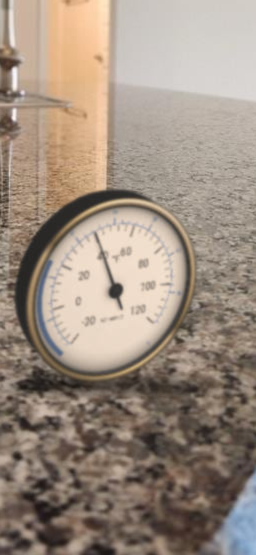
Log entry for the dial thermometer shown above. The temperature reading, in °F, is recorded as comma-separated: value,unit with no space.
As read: 40,°F
